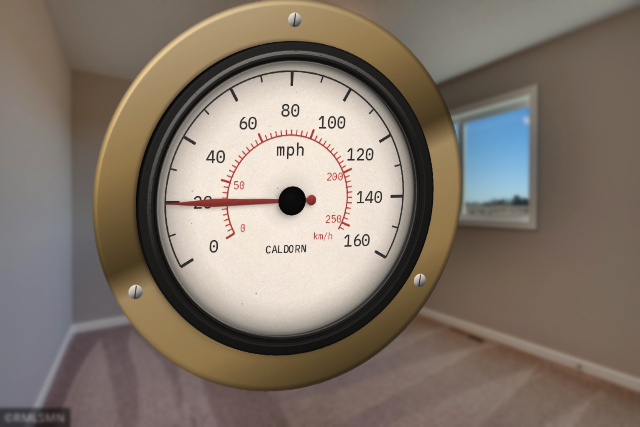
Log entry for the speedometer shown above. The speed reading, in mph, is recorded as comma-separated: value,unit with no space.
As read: 20,mph
